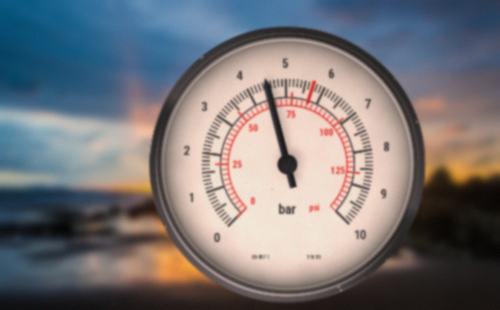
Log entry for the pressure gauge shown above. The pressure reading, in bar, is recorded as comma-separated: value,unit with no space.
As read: 4.5,bar
